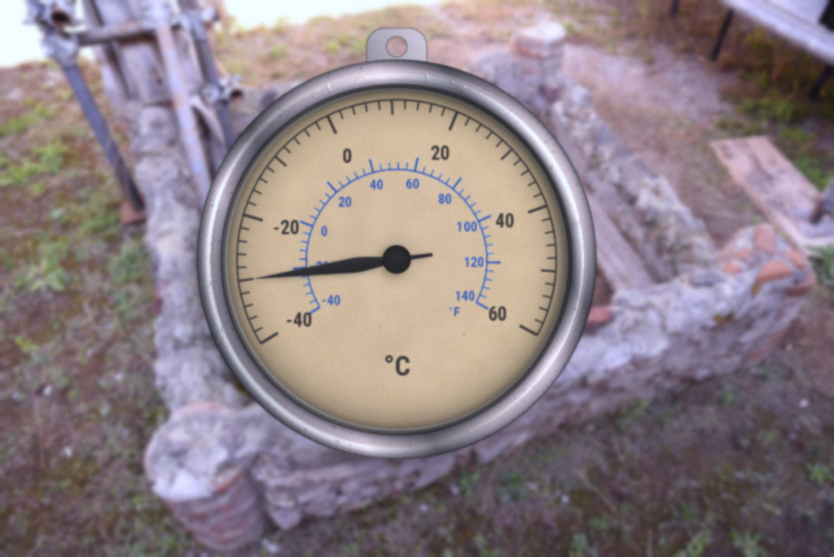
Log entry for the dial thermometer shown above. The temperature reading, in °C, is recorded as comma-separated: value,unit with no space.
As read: -30,°C
